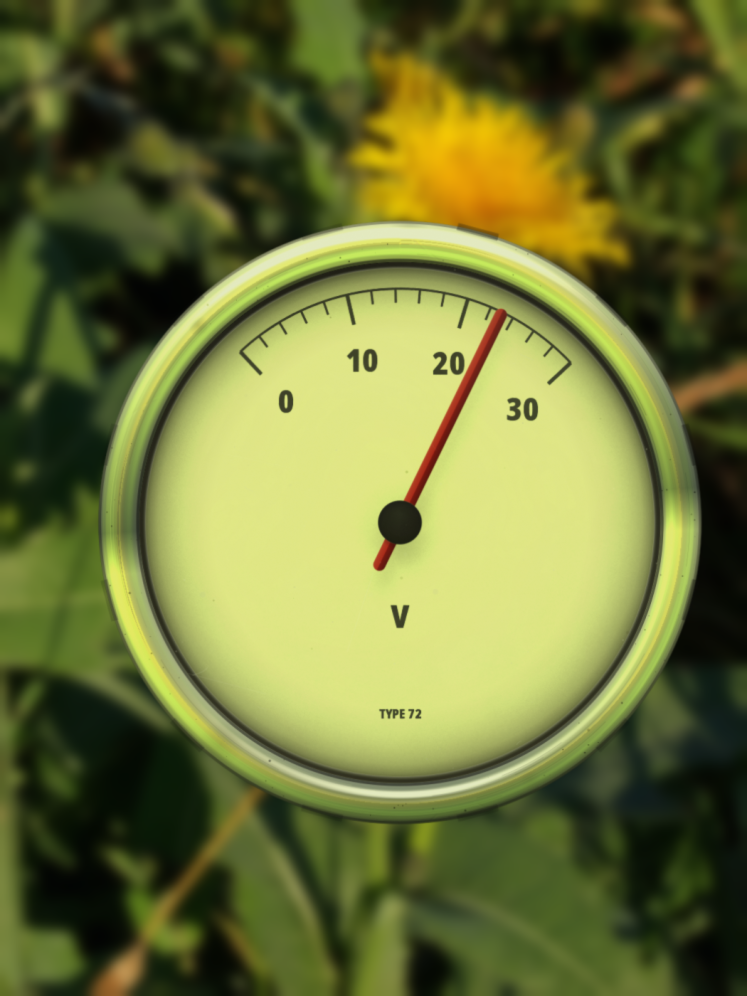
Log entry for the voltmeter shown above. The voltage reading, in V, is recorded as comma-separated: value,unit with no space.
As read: 23,V
